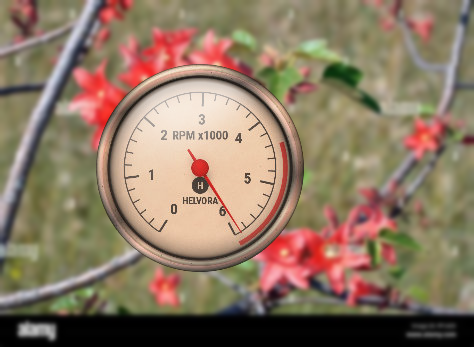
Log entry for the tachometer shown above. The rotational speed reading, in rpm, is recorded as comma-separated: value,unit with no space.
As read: 5900,rpm
